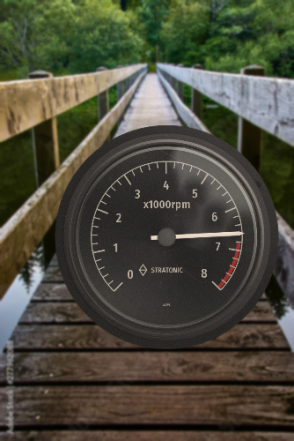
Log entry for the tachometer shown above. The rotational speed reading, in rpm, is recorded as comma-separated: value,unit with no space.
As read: 6600,rpm
